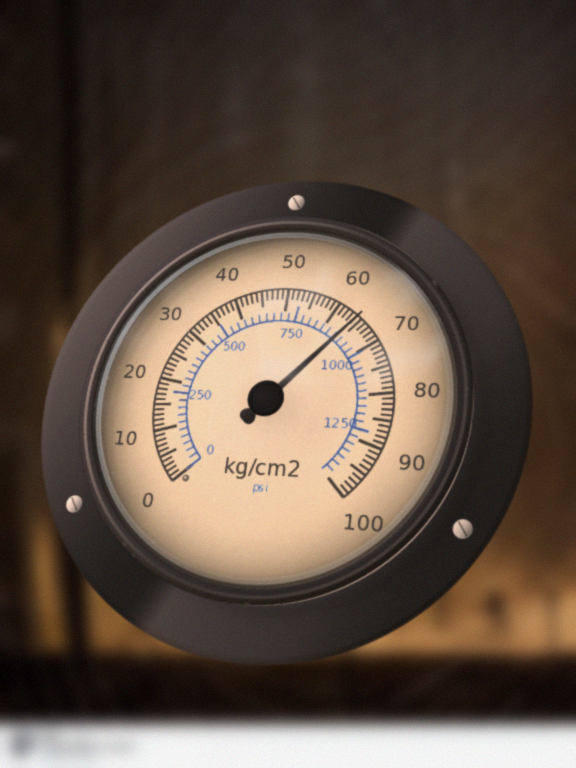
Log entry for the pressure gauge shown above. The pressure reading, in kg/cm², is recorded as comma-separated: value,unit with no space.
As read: 65,kg/cm²
